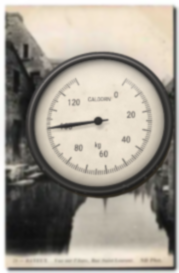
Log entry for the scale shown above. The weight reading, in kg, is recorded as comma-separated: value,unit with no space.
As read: 100,kg
